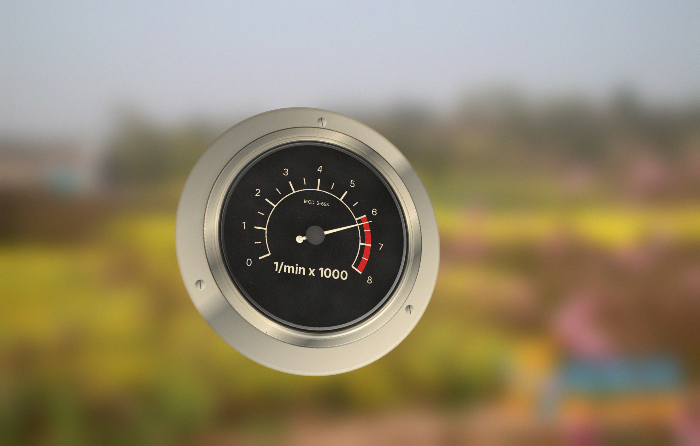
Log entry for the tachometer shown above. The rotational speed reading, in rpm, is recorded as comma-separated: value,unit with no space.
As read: 6250,rpm
